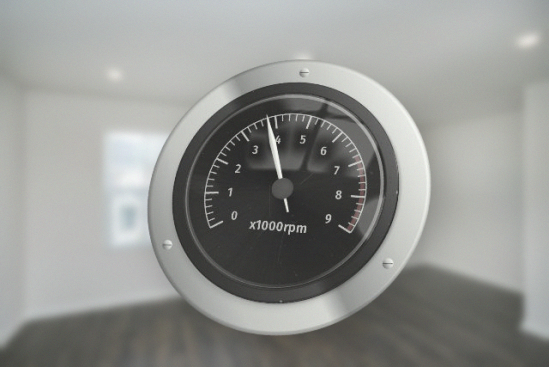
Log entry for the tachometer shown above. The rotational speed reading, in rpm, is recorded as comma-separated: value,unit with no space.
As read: 3800,rpm
